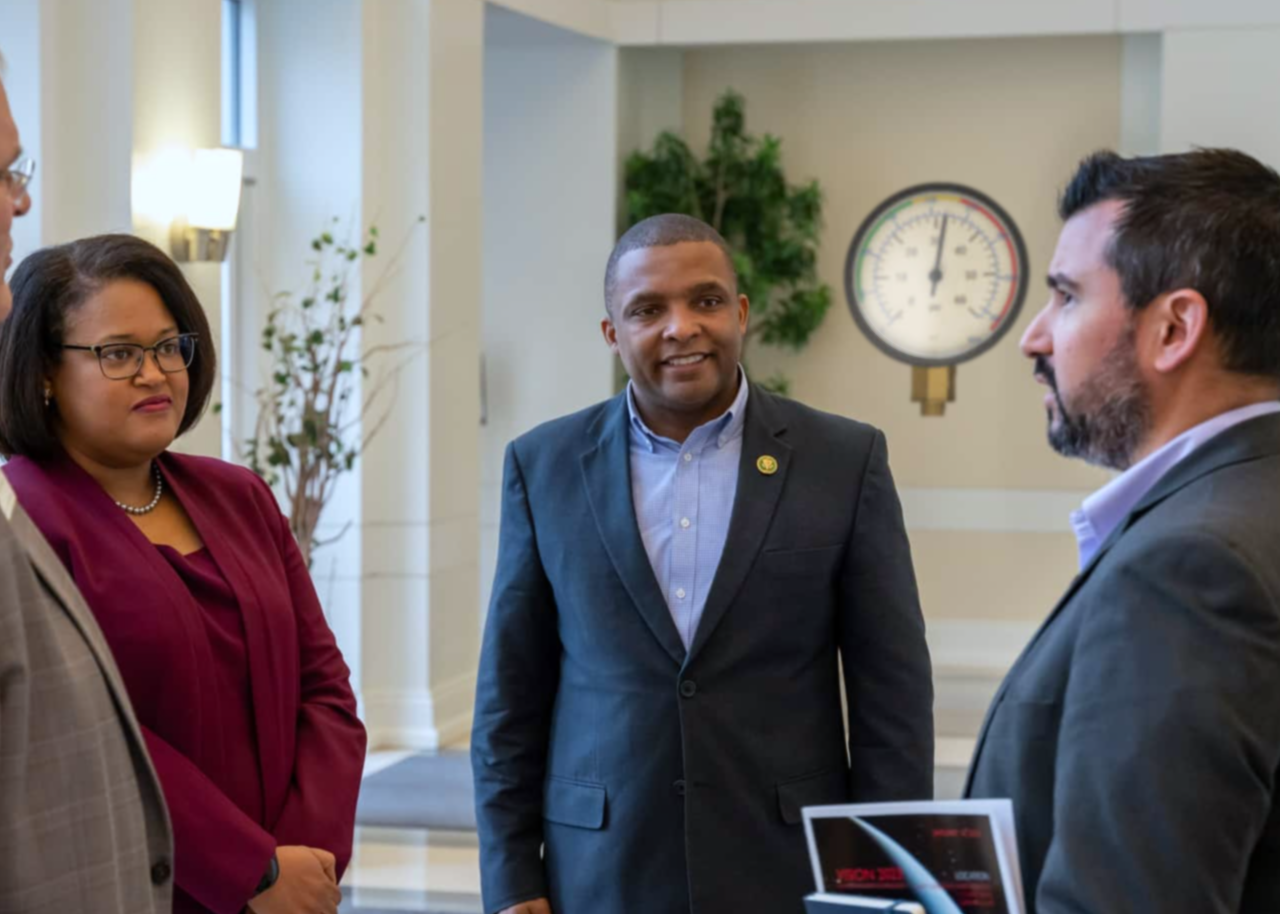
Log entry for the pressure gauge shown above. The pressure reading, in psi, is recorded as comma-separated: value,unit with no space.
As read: 32,psi
